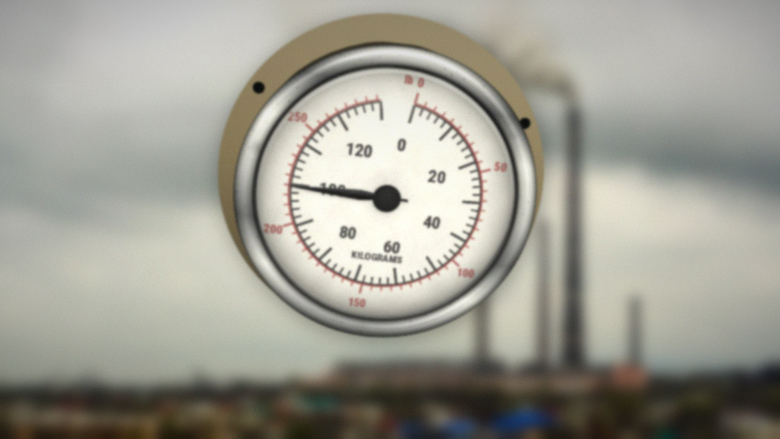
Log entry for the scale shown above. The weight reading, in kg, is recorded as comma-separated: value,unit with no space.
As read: 100,kg
